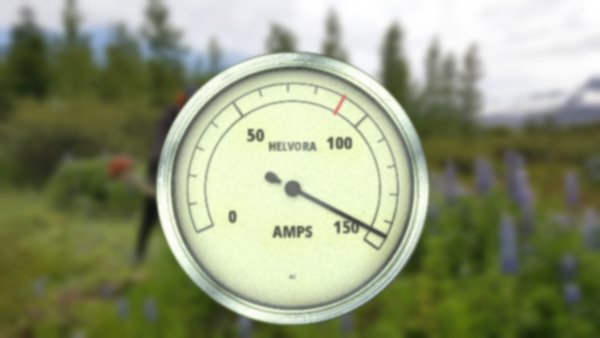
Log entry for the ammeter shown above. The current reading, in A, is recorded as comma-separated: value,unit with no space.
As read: 145,A
